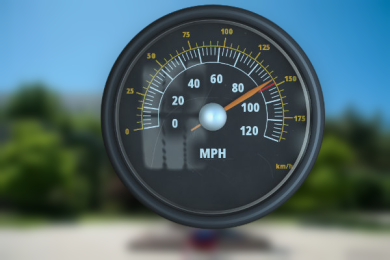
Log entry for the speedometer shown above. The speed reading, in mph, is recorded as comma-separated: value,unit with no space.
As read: 90,mph
